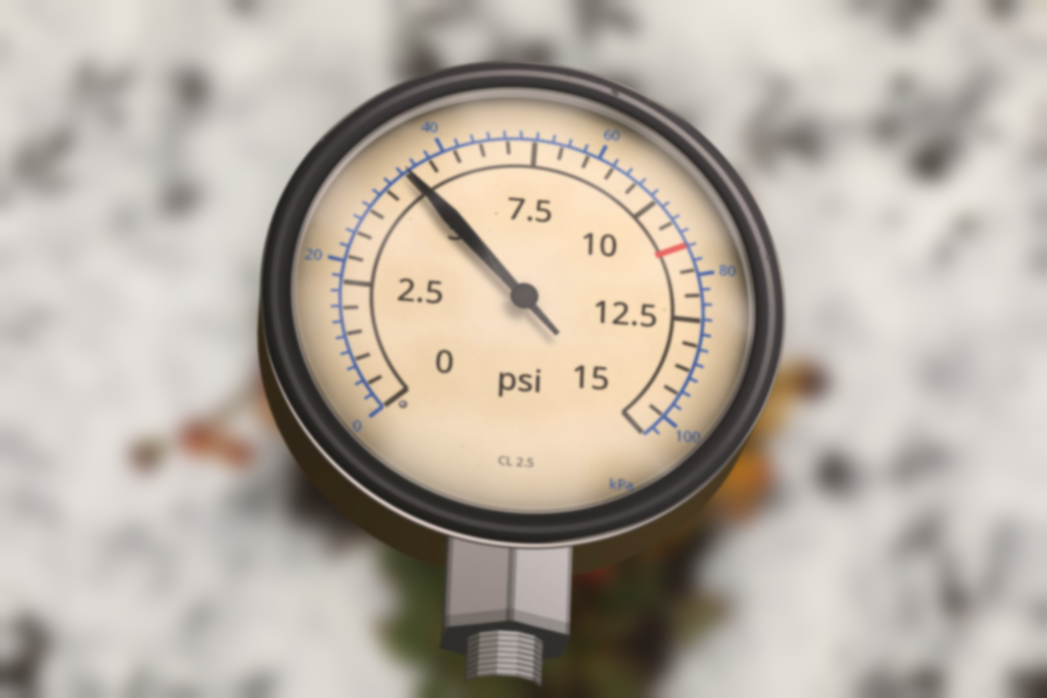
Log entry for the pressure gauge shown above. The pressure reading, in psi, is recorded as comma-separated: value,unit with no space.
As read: 5,psi
